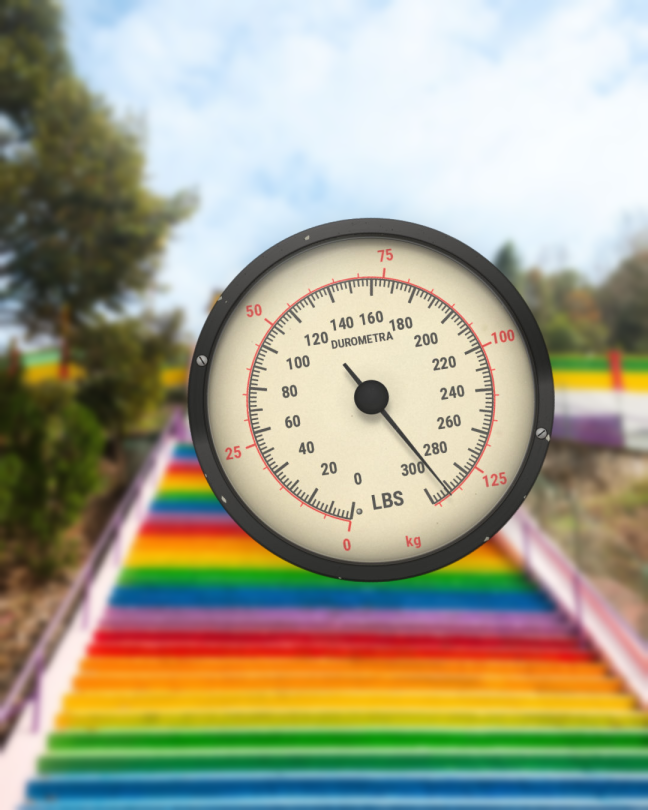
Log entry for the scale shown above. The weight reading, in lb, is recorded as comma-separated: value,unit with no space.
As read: 292,lb
